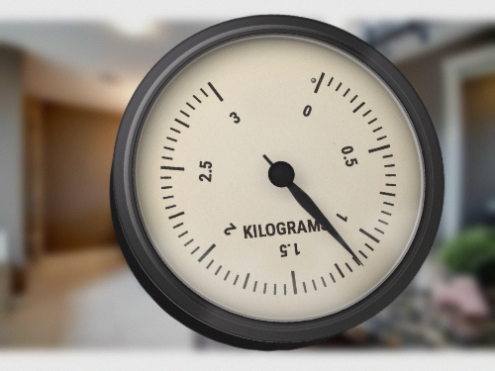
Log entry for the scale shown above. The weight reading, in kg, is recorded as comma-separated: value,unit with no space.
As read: 1.15,kg
